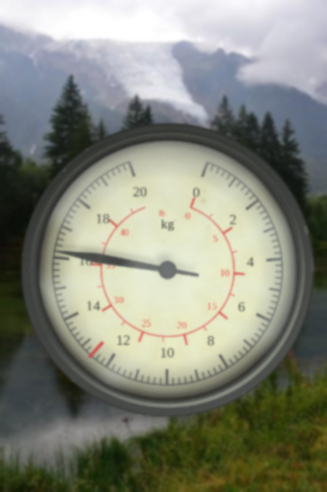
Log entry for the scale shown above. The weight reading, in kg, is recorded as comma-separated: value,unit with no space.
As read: 16.2,kg
